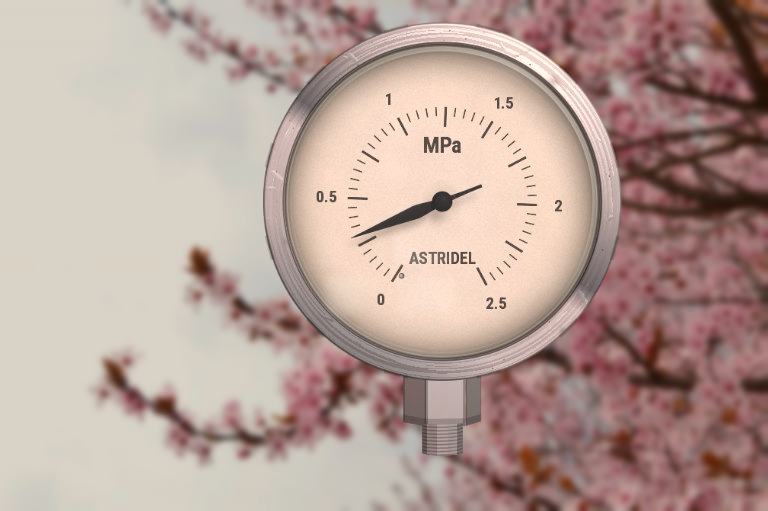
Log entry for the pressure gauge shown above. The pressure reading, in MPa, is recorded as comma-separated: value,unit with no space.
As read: 0.3,MPa
